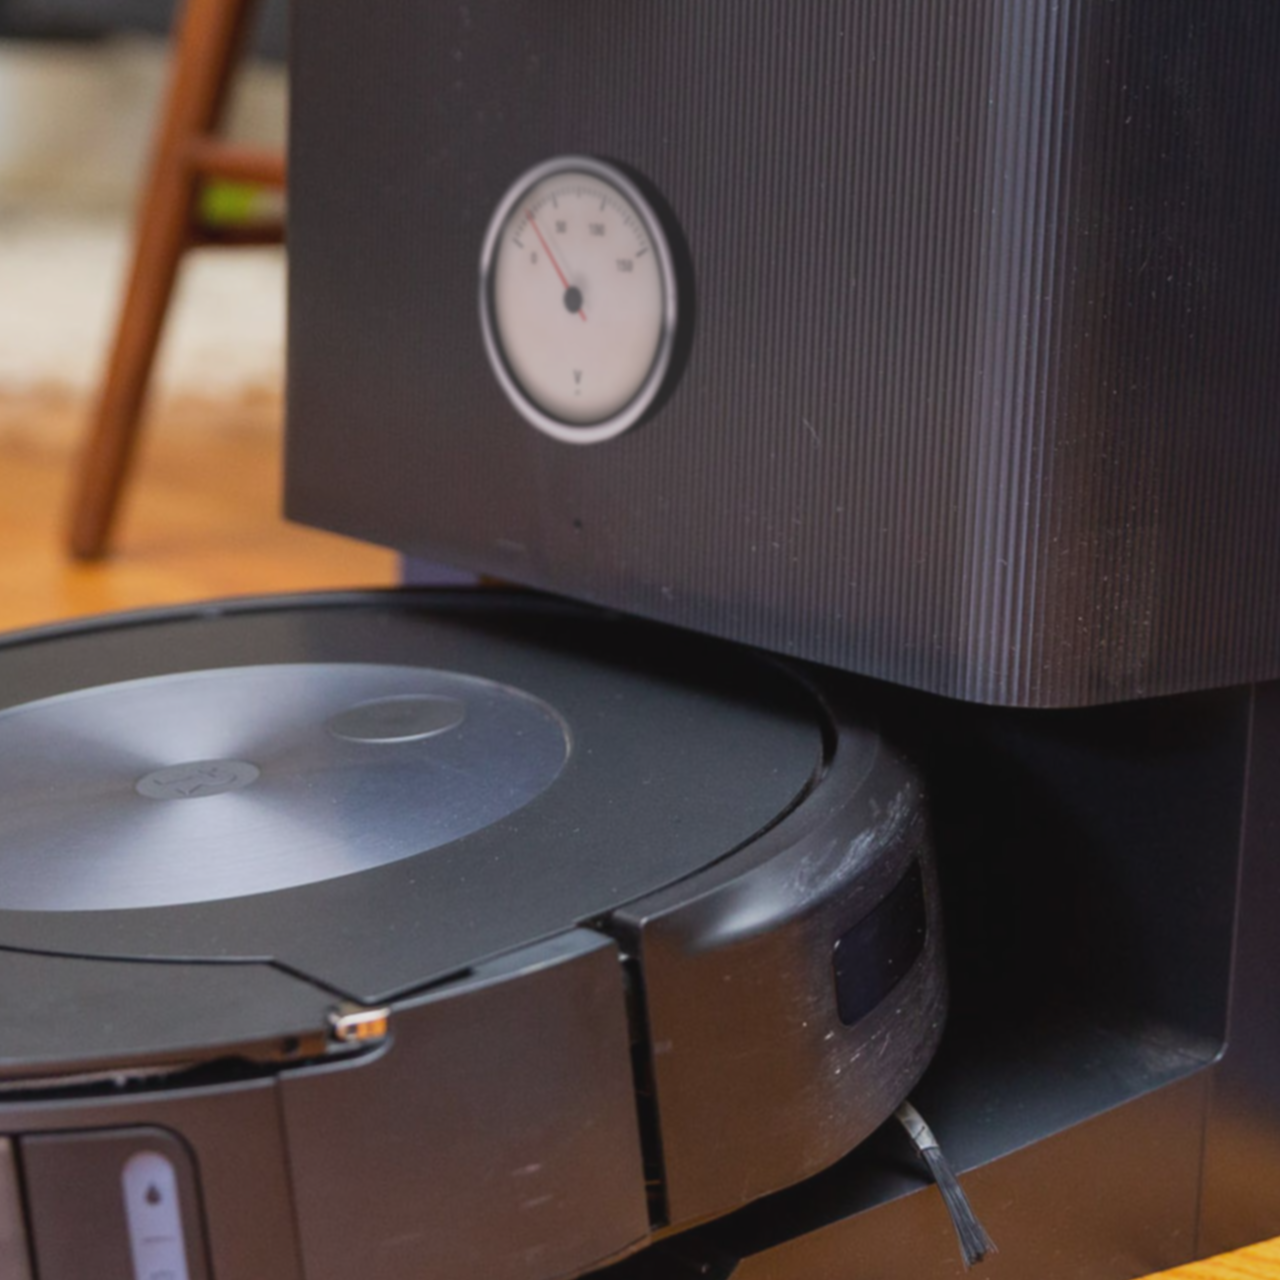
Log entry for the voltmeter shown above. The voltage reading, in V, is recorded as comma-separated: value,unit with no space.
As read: 25,V
